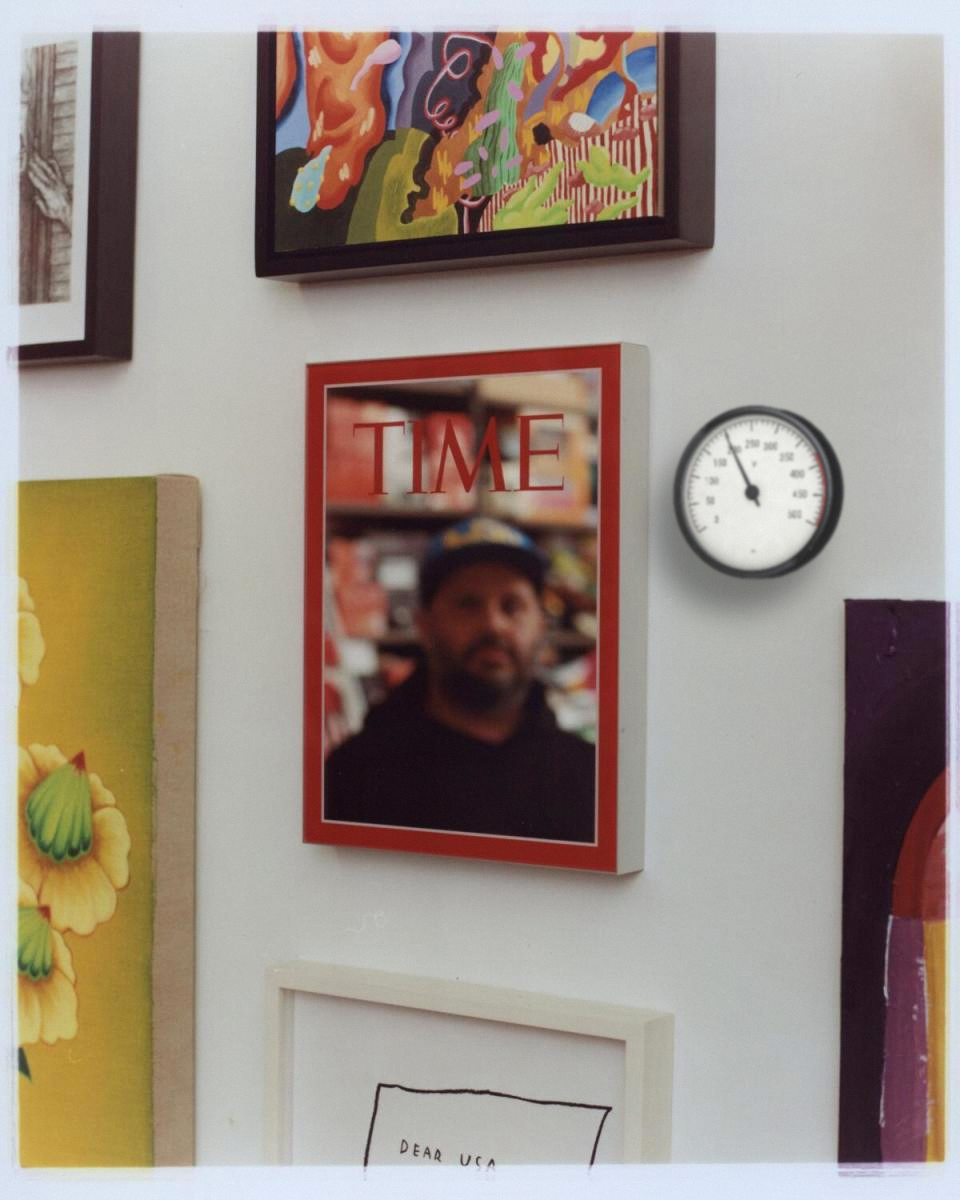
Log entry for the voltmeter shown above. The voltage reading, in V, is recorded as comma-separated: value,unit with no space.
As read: 200,V
